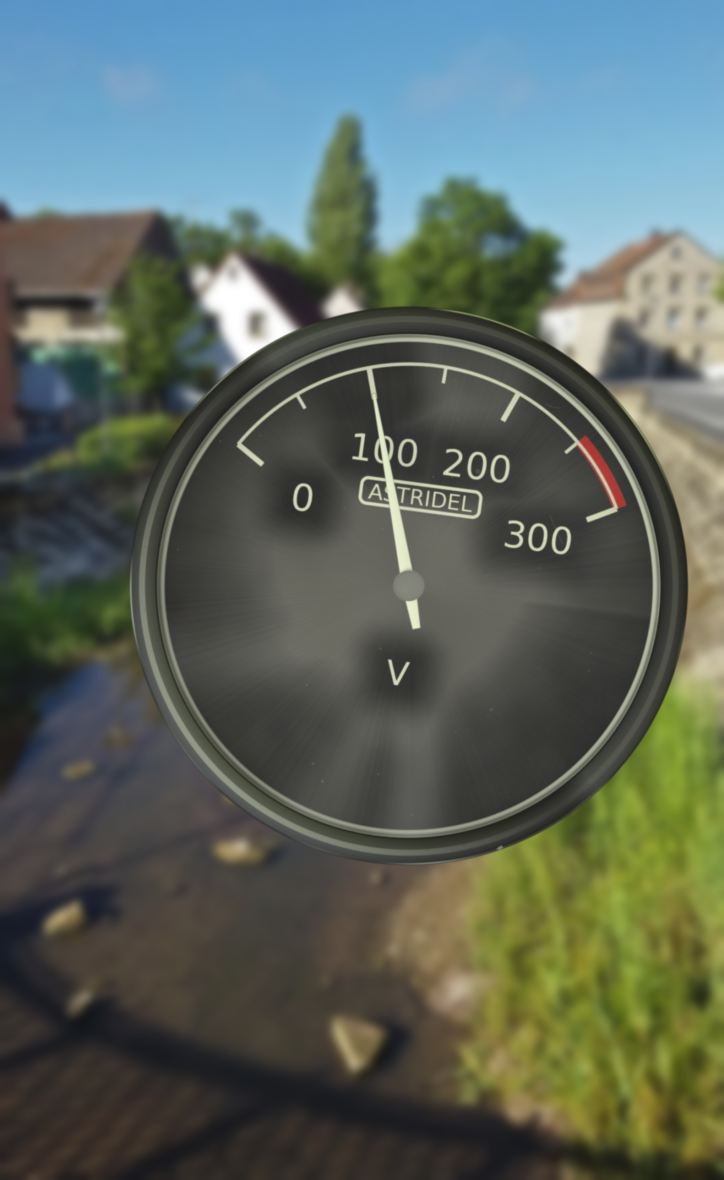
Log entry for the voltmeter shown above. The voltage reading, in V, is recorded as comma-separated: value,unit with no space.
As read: 100,V
